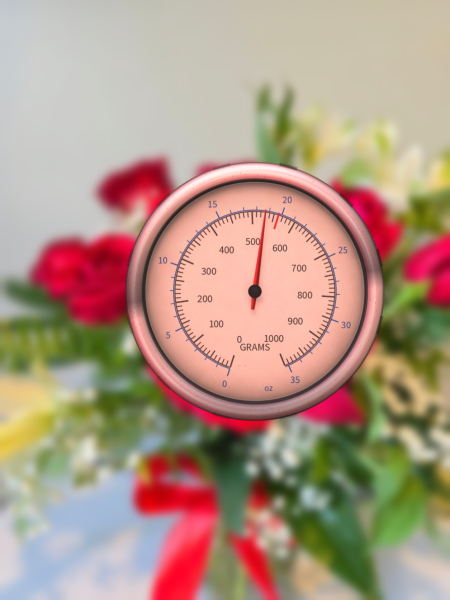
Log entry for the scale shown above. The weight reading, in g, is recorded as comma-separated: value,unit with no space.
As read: 530,g
